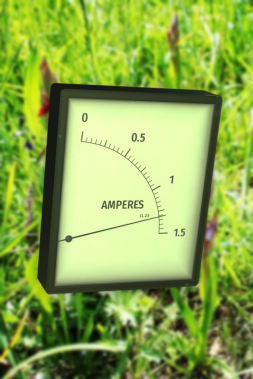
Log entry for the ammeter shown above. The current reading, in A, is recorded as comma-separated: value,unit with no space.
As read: 1.3,A
